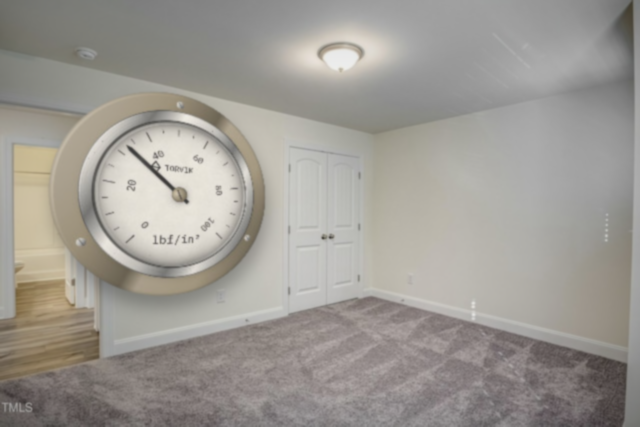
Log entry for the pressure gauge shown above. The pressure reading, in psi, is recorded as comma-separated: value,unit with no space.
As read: 32.5,psi
